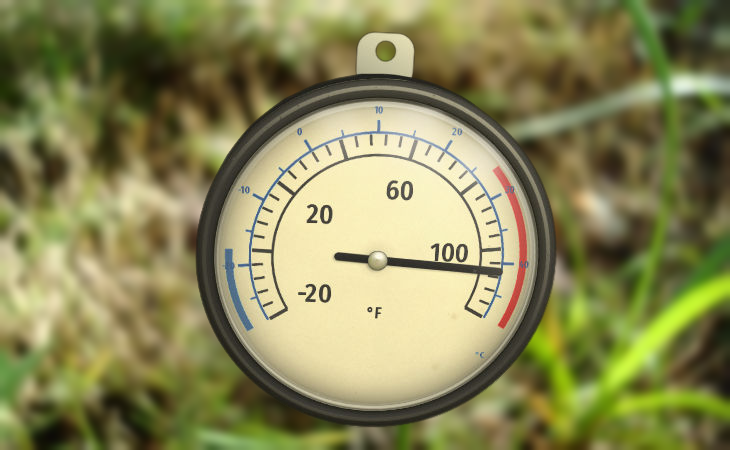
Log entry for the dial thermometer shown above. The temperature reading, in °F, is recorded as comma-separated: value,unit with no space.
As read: 106,°F
